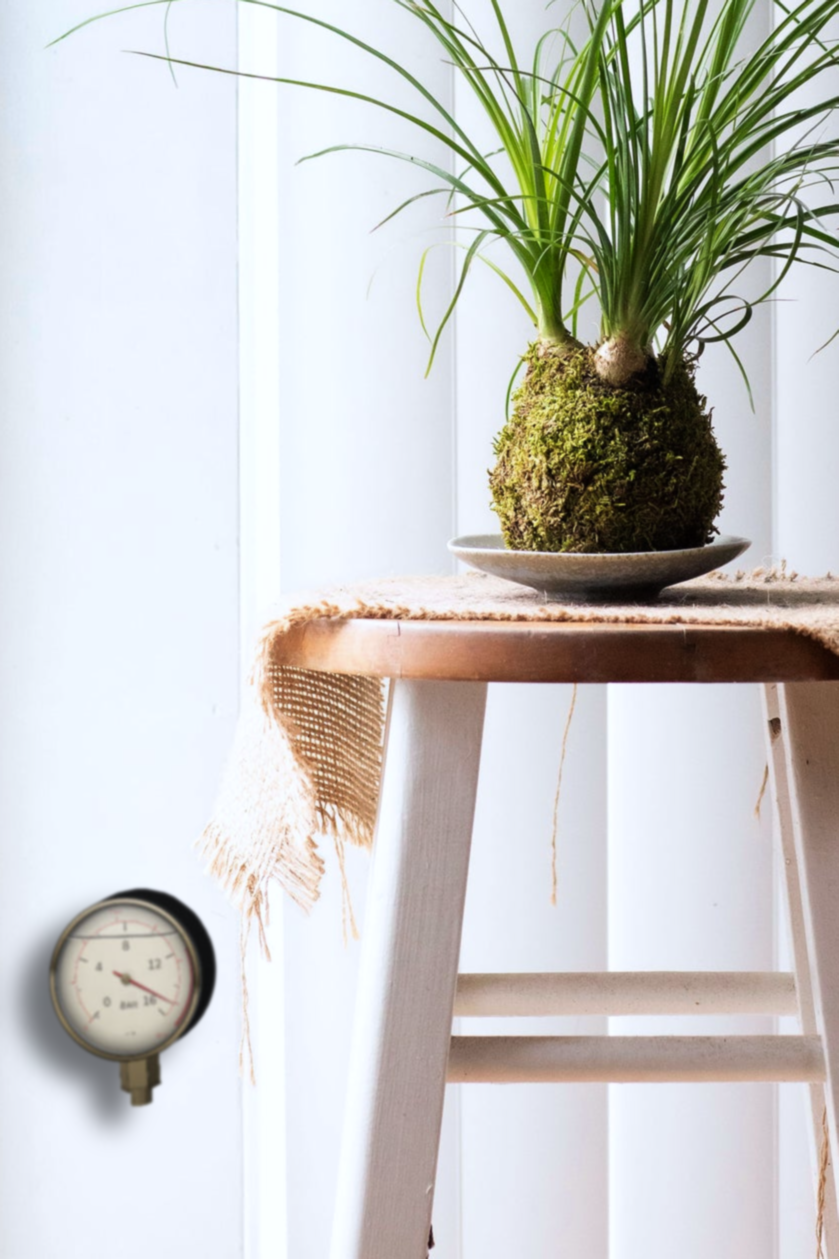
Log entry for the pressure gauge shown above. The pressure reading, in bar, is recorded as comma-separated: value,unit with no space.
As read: 15,bar
